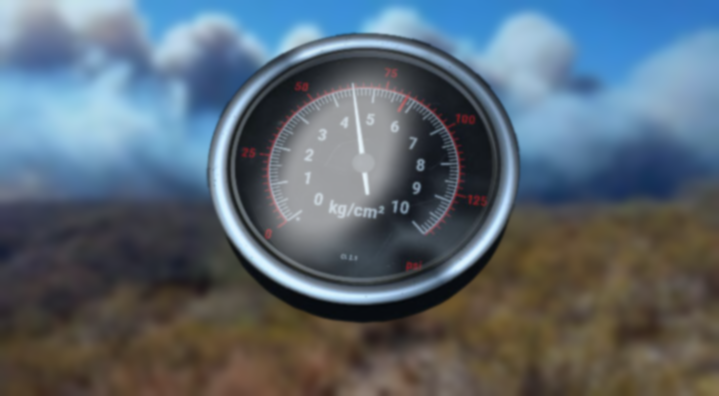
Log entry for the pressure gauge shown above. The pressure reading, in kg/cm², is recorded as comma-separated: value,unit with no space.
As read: 4.5,kg/cm²
